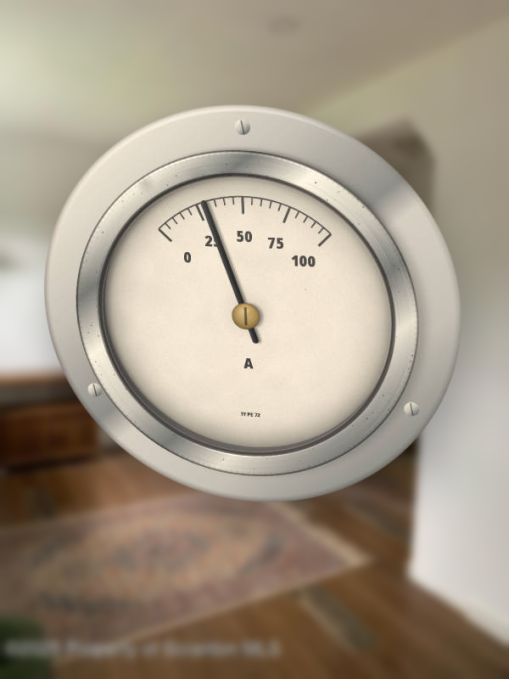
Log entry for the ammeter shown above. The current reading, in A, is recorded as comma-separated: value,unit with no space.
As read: 30,A
